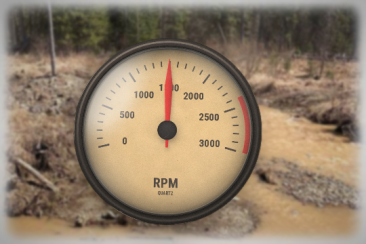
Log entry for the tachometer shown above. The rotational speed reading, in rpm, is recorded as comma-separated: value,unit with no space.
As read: 1500,rpm
